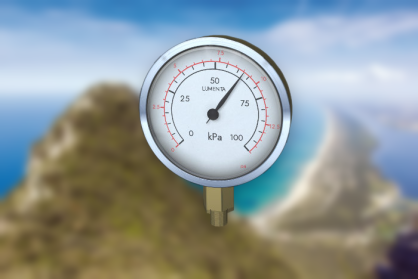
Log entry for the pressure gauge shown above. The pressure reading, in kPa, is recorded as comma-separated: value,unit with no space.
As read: 62.5,kPa
